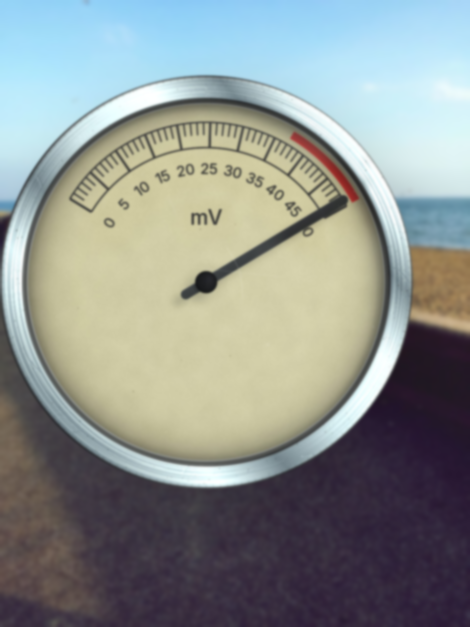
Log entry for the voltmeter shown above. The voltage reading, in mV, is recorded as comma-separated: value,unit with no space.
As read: 49,mV
